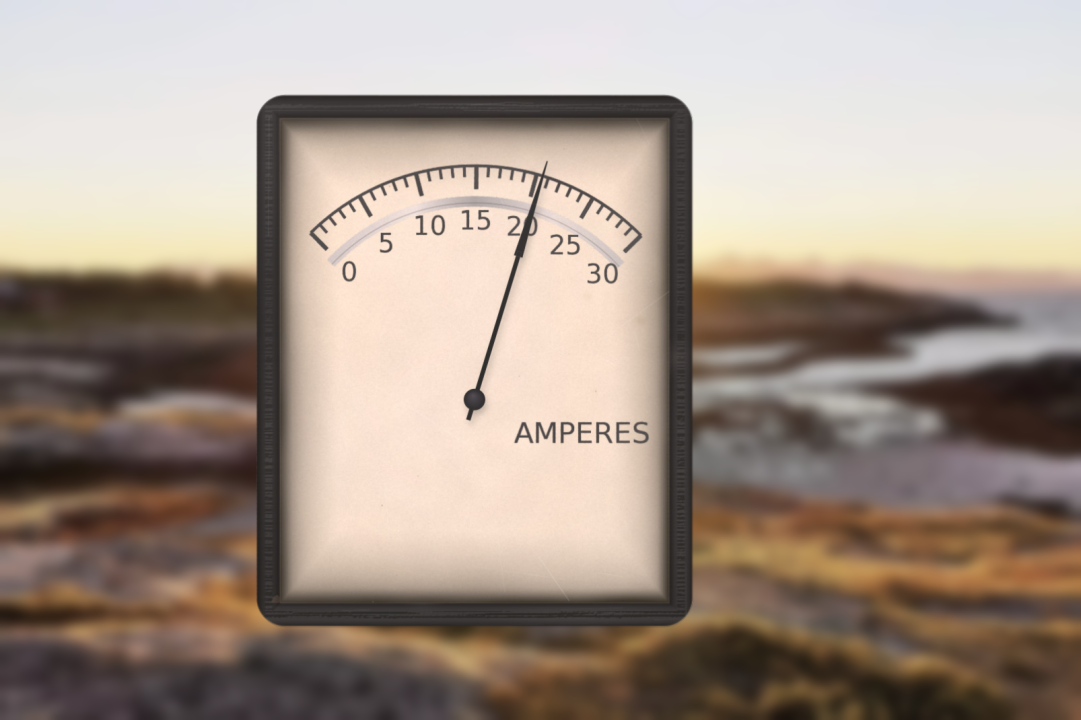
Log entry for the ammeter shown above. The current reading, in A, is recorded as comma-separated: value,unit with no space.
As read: 20.5,A
